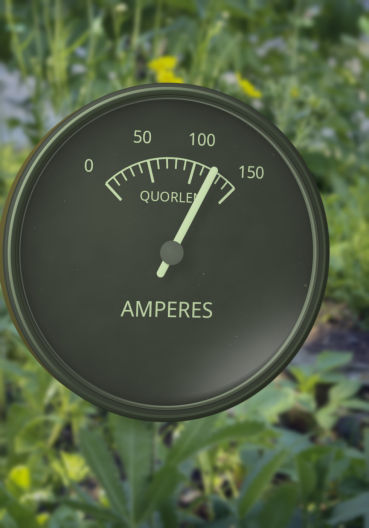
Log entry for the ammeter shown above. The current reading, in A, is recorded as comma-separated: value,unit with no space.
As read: 120,A
